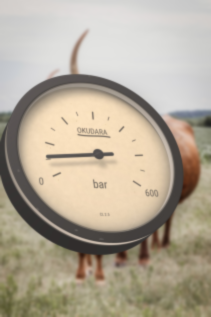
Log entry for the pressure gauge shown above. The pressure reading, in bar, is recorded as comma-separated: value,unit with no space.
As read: 50,bar
